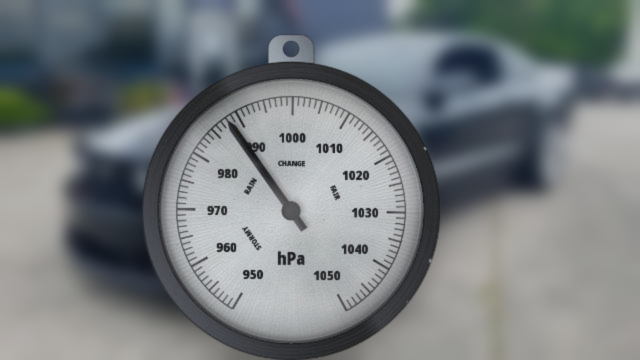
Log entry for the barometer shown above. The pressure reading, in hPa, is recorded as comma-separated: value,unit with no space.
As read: 988,hPa
